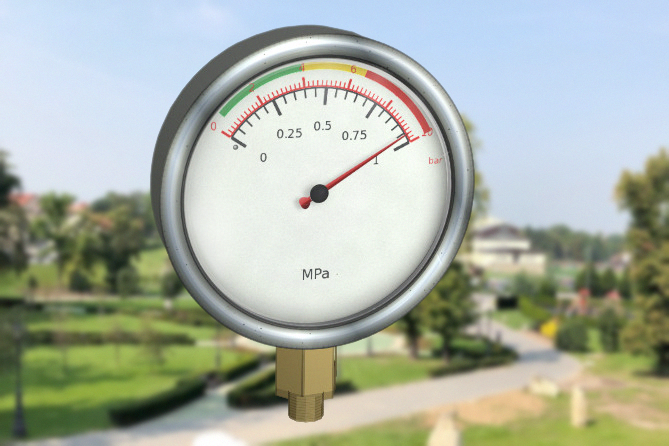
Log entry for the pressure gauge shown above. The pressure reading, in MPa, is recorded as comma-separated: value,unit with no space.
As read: 0.95,MPa
